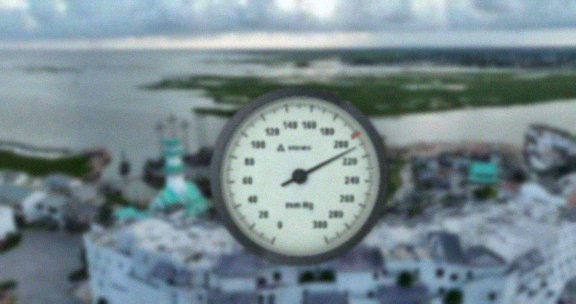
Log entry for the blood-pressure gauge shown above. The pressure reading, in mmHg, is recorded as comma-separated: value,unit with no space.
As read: 210,mmHg
